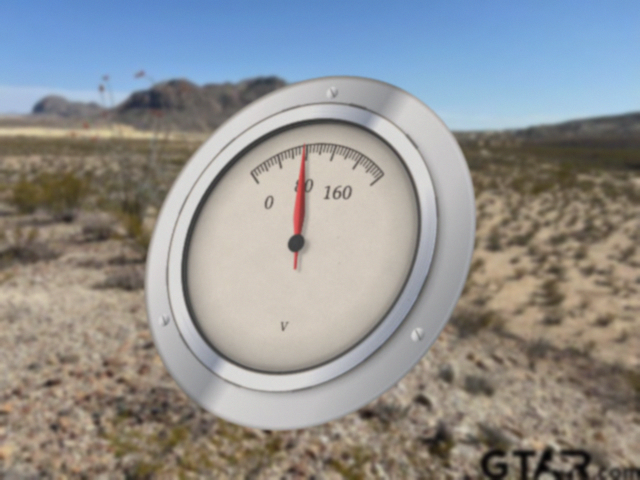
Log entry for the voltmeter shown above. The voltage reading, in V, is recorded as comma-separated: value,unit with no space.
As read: 80,V
